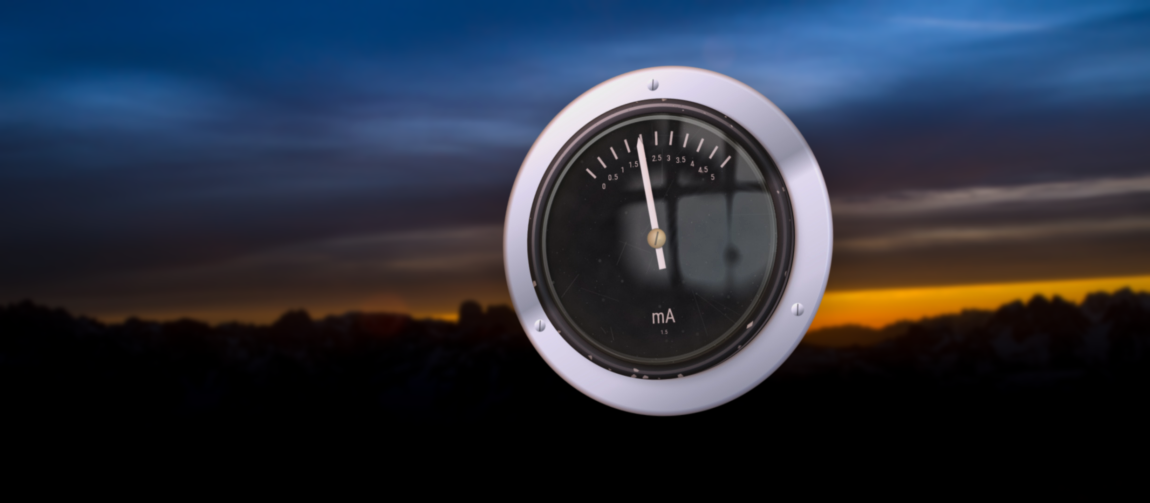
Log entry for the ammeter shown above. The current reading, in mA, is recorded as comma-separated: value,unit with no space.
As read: 2,mA
